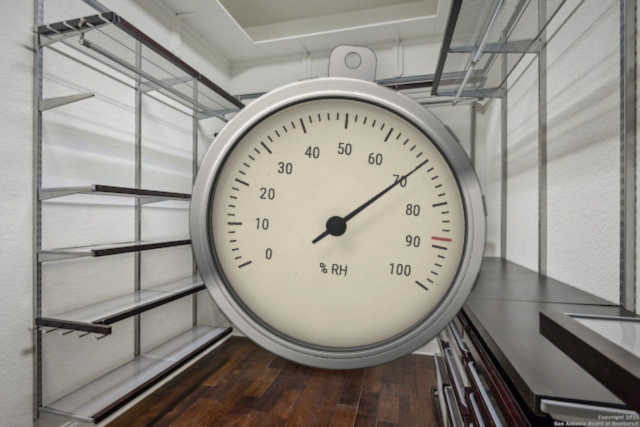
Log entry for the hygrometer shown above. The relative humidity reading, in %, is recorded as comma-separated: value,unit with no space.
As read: 70,%
